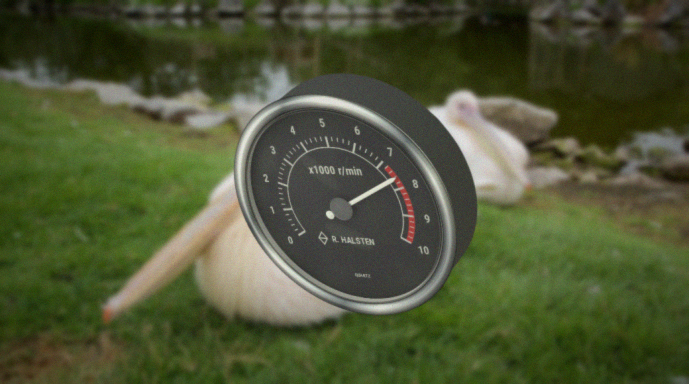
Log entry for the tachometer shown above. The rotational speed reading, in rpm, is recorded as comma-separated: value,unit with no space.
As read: 7600,rpm
